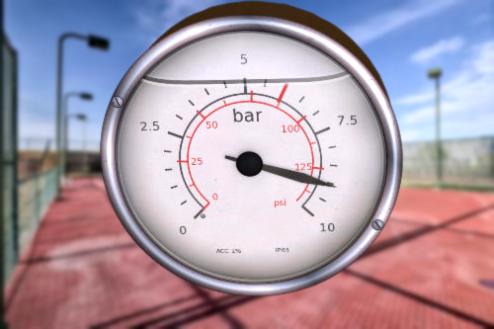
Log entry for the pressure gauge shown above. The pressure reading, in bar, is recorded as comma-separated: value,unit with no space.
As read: 9,bar
